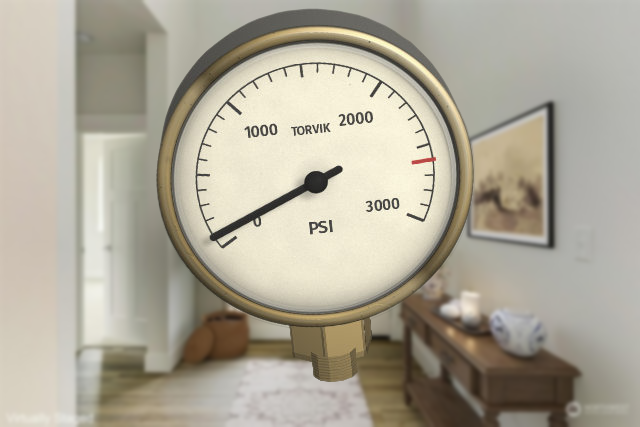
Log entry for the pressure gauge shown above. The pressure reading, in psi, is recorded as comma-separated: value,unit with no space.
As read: 100,psi
